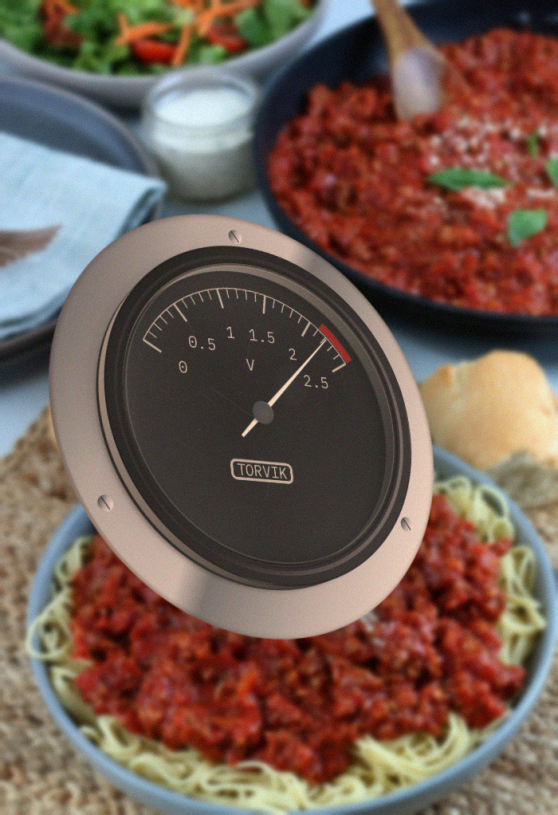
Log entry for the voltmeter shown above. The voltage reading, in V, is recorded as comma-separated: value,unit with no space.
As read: 2.2,V
